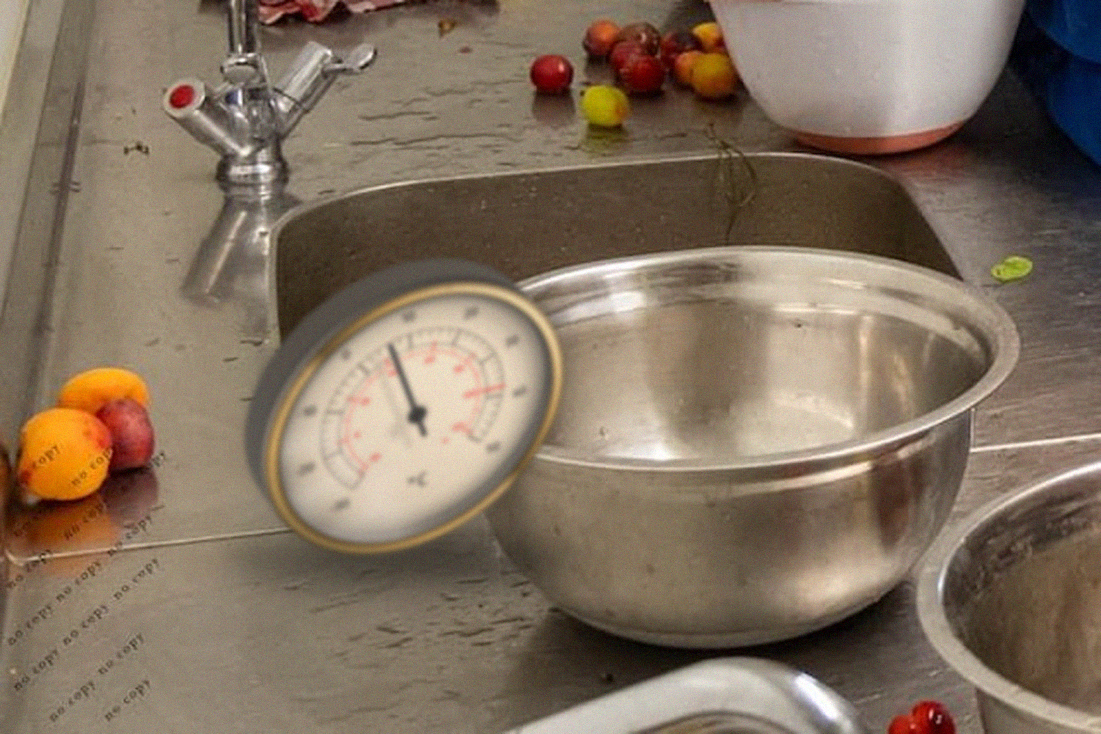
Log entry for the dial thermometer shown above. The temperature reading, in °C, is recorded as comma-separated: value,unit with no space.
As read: 6,°C
